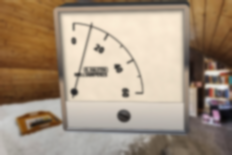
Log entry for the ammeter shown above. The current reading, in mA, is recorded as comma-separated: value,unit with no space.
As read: 10,mA
